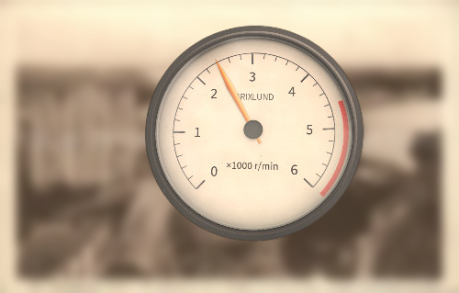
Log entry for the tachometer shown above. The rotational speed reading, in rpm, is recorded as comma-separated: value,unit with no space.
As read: 2400,rpm
